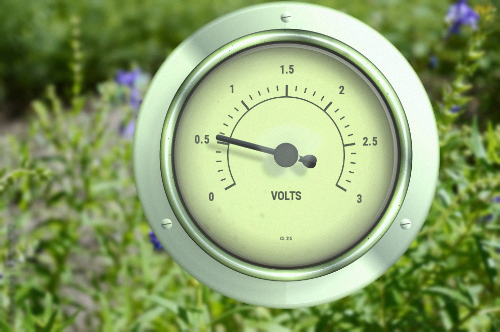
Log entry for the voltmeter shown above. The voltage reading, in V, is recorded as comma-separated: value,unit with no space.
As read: 0.55,V
